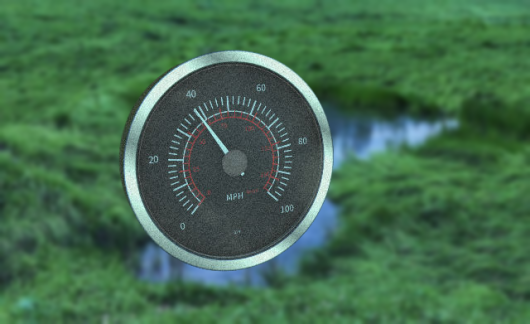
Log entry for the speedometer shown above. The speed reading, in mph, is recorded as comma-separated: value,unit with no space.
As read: 38,mph
